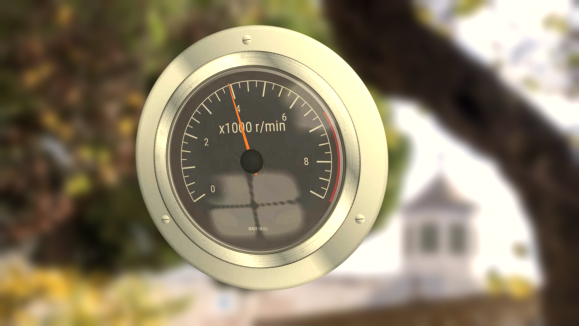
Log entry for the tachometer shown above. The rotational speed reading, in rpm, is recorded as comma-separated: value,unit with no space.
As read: 4000,rpm
